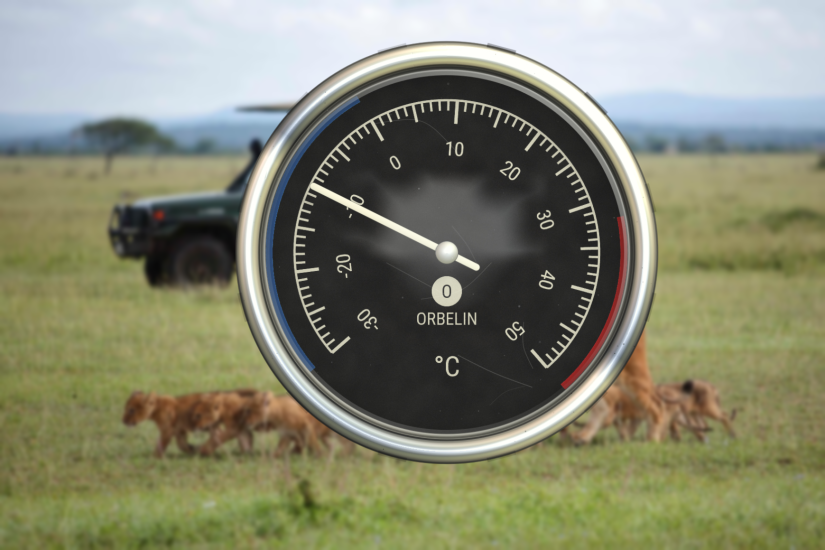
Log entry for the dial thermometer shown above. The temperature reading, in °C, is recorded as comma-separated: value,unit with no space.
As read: -10,°C
